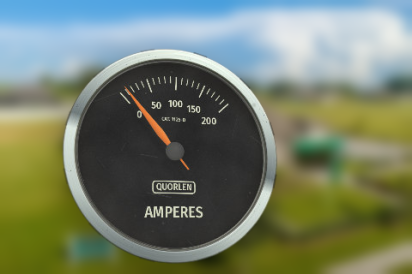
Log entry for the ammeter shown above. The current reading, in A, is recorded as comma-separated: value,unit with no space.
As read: 10,A
